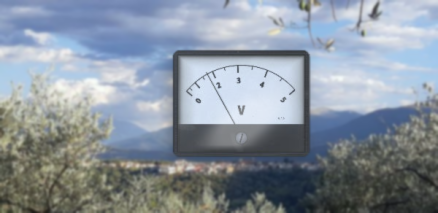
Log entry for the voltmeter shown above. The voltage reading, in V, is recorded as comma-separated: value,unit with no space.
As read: 1.75,V
